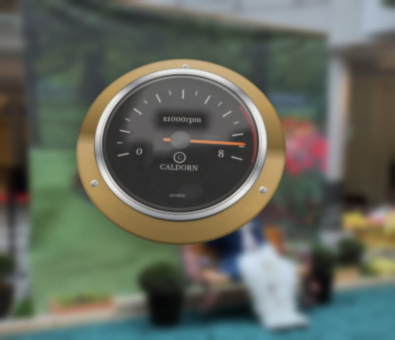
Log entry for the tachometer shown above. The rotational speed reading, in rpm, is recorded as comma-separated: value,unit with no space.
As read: 7500,rpm
